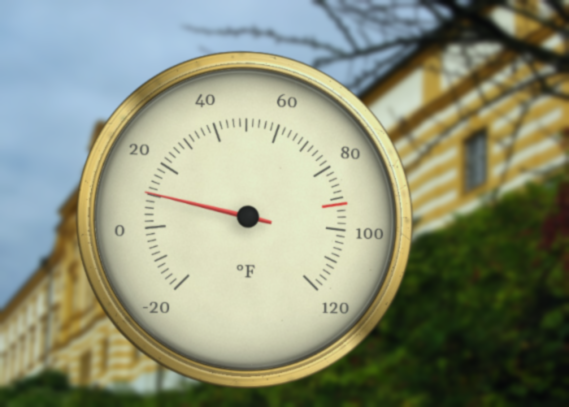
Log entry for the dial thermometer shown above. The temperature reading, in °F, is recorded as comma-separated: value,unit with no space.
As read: 10,°F
